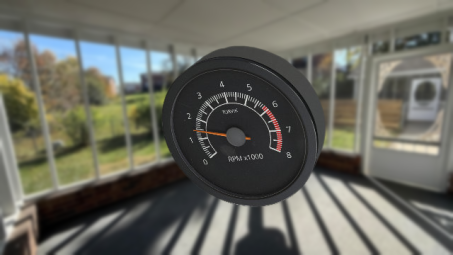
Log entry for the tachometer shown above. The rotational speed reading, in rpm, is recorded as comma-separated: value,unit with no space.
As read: 1500,rpm
